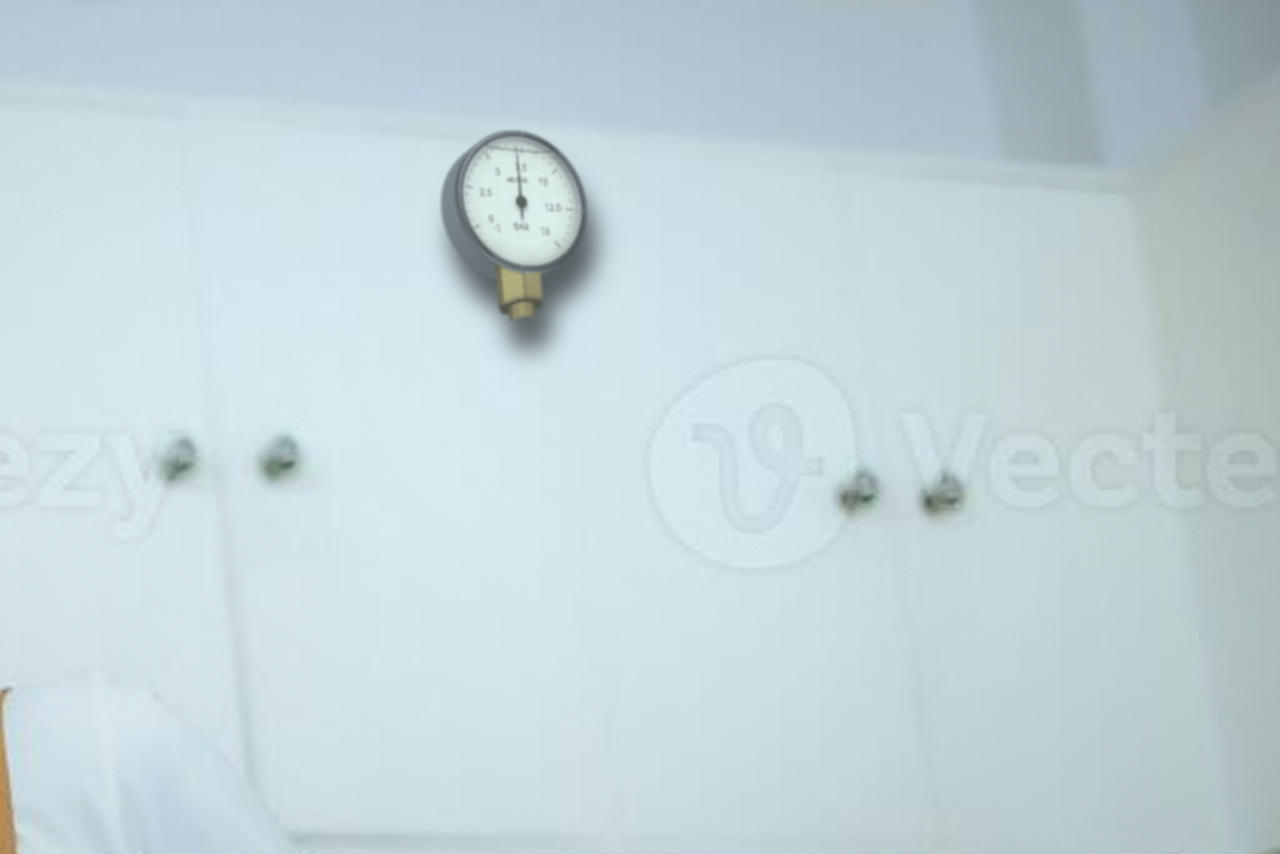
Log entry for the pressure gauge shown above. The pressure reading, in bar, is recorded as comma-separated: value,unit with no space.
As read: 7,bar
